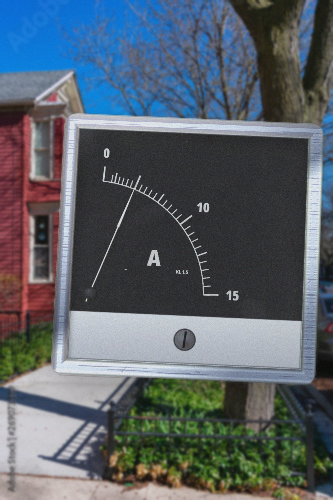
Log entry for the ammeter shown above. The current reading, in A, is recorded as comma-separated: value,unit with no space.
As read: 5,A
